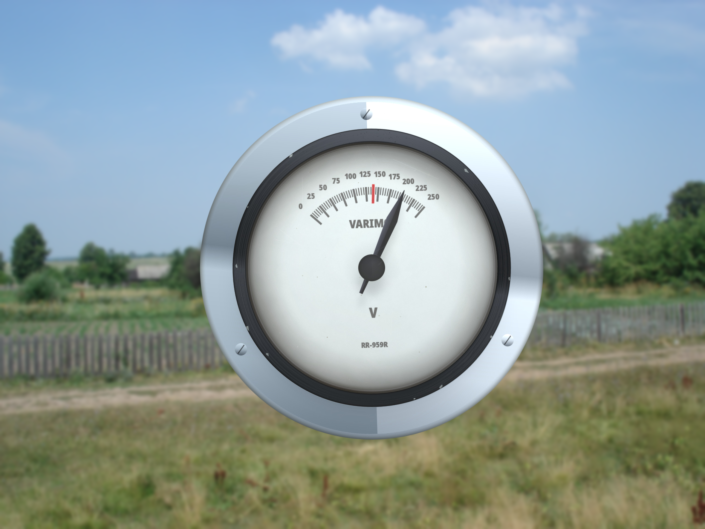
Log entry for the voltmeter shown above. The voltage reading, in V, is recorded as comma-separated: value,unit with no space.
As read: 200,V
